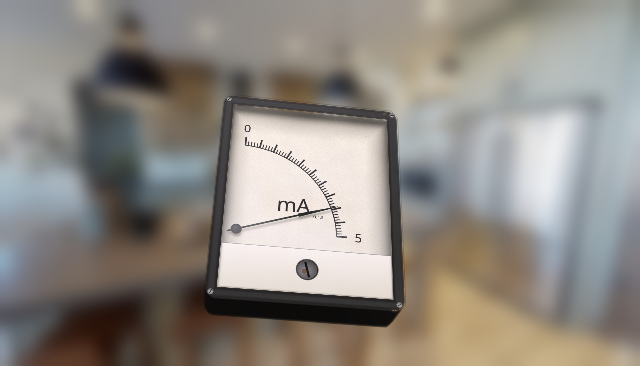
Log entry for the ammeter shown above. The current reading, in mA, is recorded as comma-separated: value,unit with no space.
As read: 4,mA
